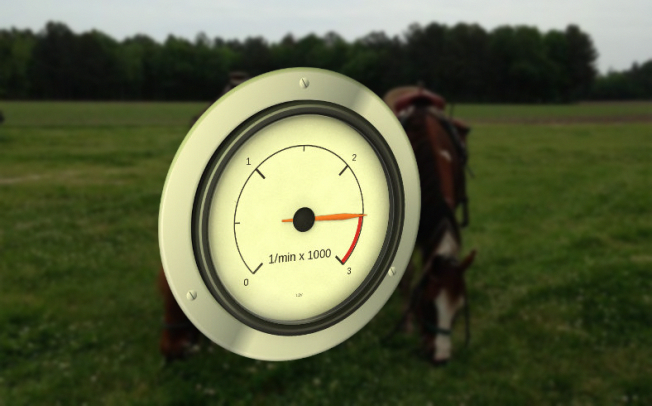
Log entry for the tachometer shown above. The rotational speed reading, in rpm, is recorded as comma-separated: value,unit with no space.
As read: 2500,rpm
